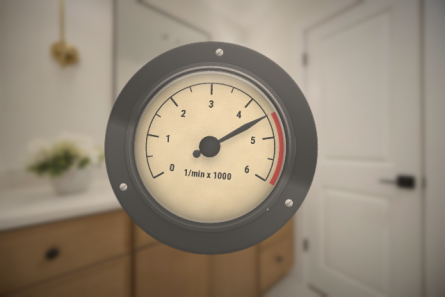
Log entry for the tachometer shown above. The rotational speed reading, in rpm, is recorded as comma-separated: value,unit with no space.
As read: 4500,rpm
